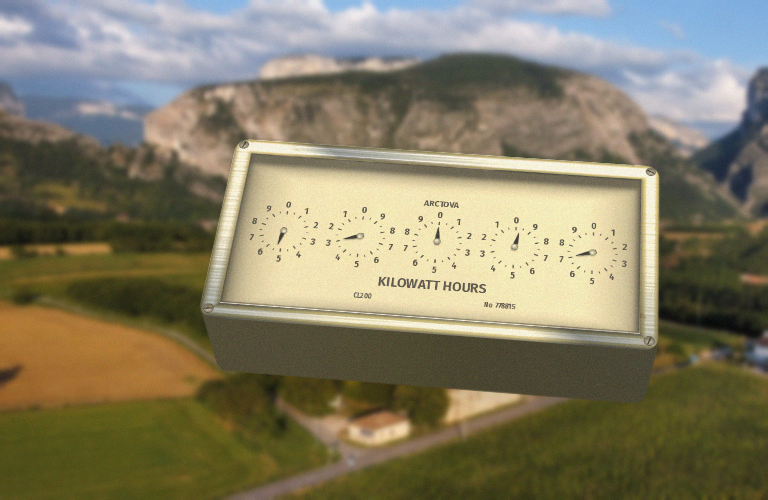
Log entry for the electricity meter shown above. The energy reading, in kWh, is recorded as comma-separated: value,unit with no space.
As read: 52997,kWh
